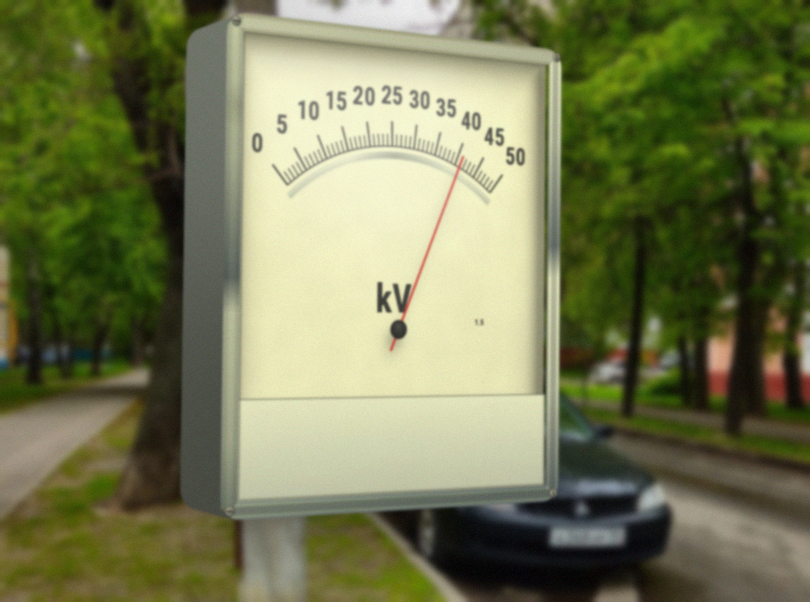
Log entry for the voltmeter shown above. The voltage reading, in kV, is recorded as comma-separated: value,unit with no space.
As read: 40,kV
